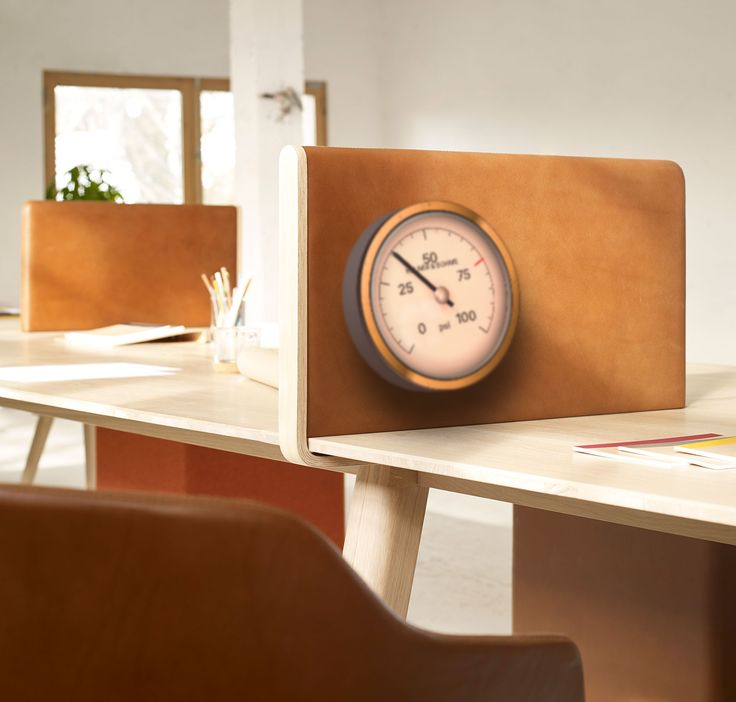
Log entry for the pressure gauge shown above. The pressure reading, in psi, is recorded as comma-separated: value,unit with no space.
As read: 35,psi
